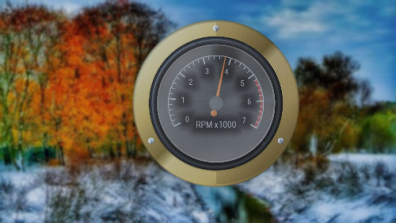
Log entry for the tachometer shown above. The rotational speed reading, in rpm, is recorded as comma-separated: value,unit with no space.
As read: 3800,rpm
